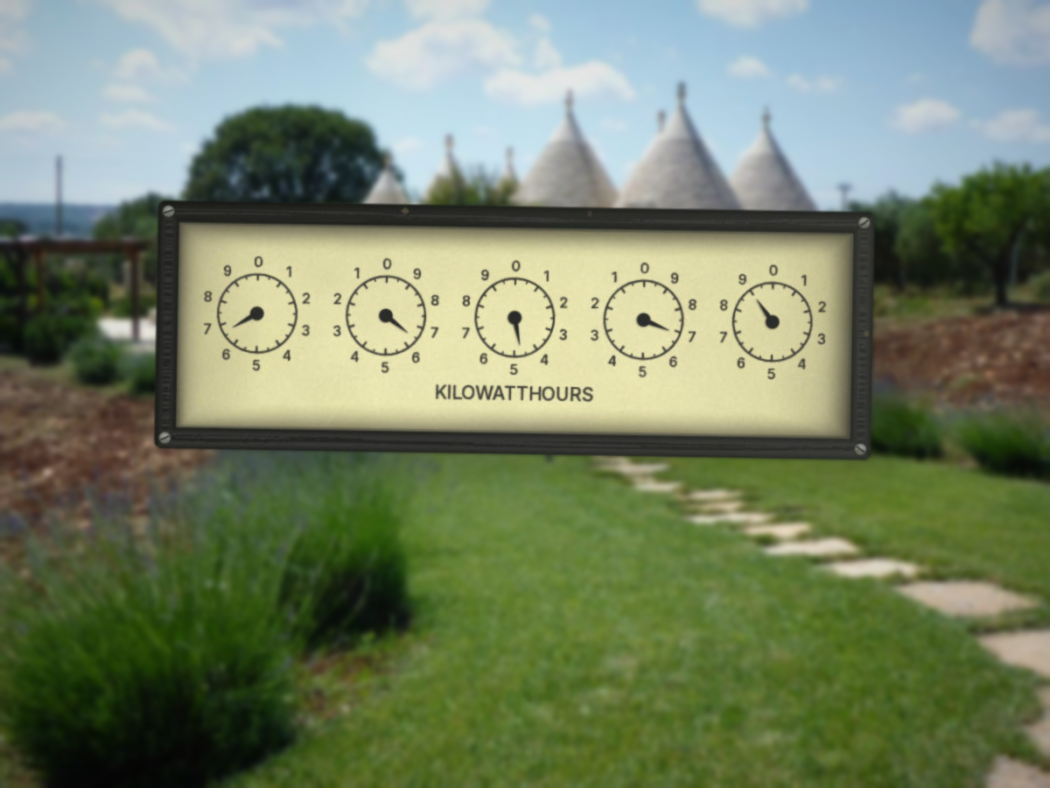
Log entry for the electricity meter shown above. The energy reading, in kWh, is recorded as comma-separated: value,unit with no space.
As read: 66469,kWh
